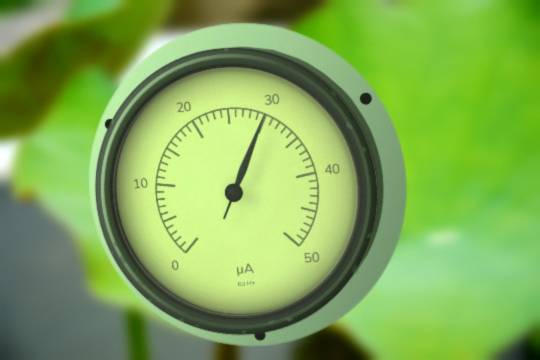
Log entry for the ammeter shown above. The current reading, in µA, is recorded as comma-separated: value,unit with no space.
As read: 30,µA
